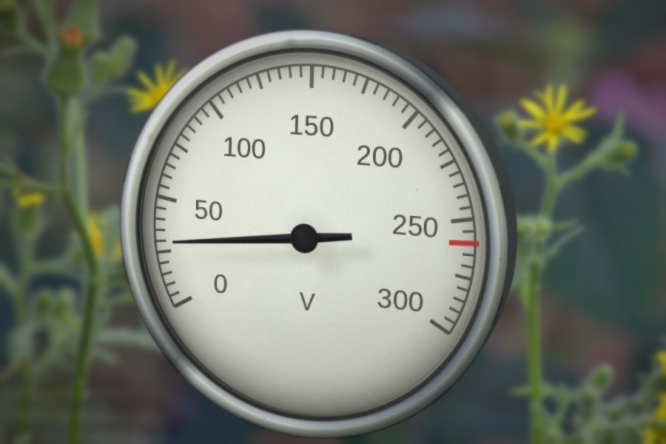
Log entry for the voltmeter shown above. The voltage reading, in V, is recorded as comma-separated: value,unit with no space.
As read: 30,V
